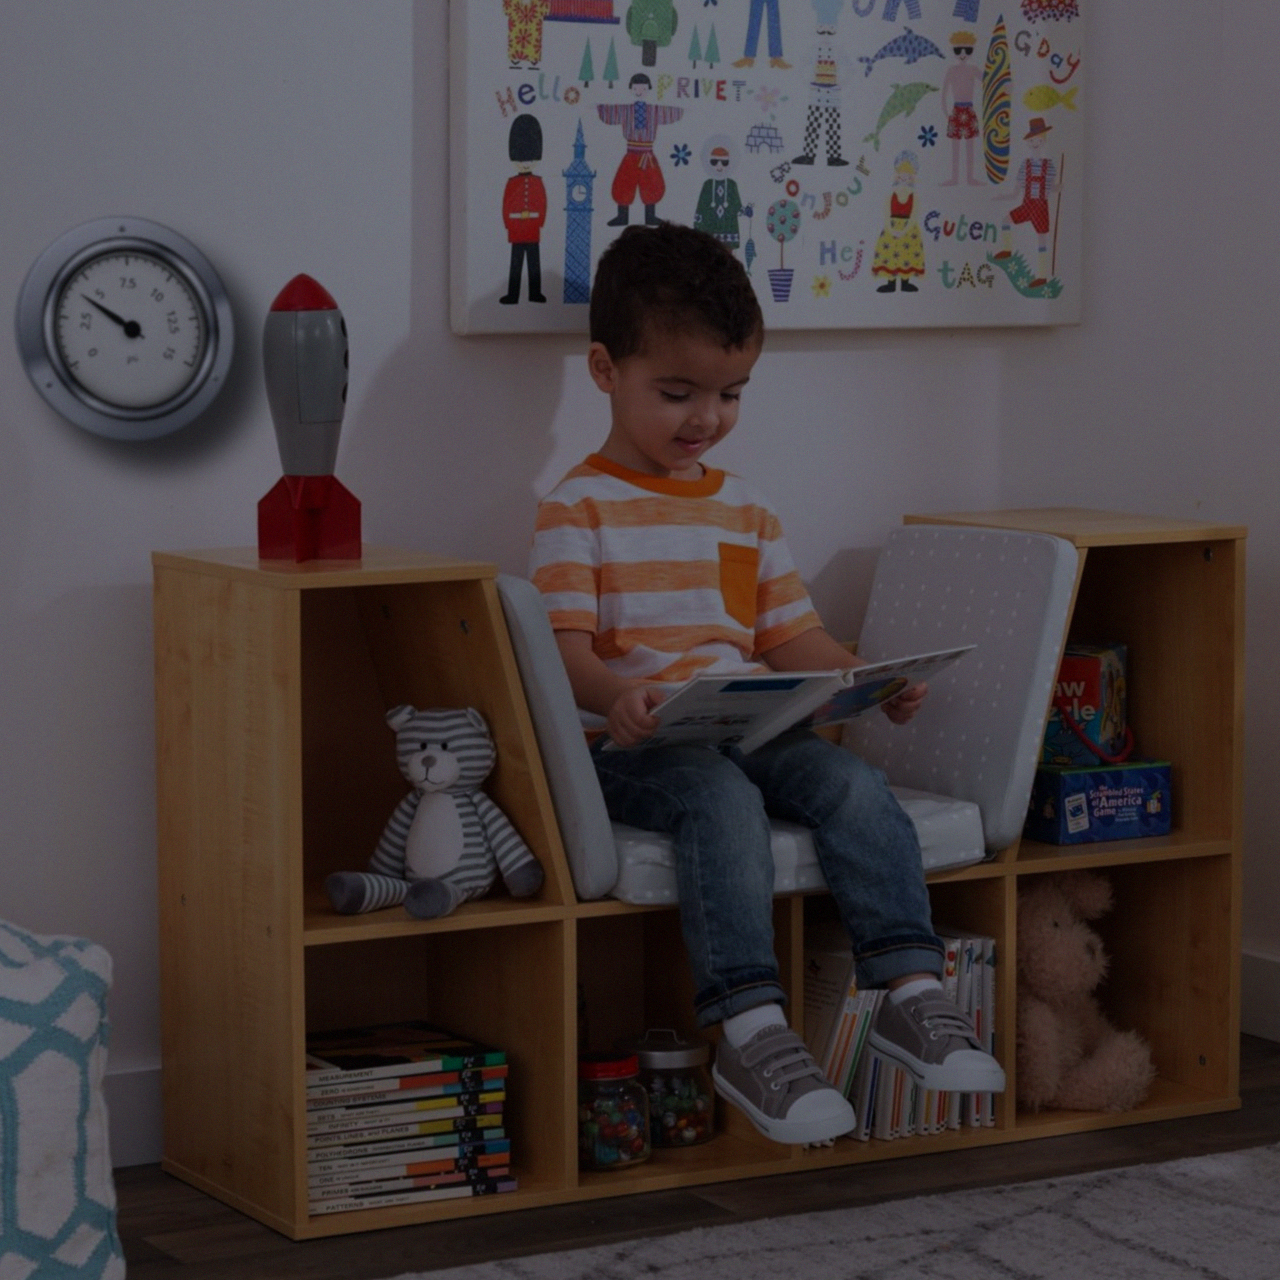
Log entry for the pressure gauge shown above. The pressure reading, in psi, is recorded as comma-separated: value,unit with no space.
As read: 4,psi
